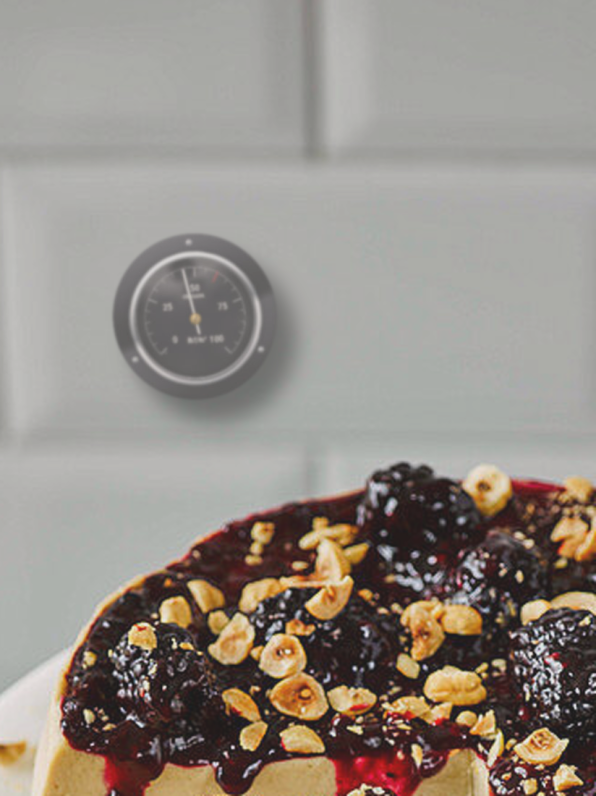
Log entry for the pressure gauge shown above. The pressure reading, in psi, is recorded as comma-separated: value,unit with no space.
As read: 45,psi
